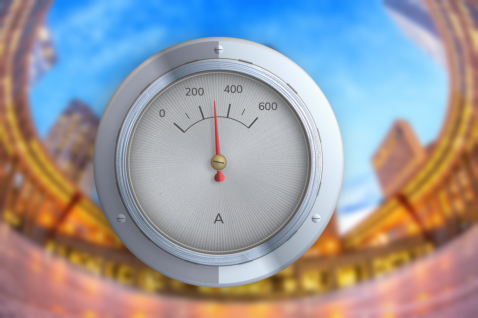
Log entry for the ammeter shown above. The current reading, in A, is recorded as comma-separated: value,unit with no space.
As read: 300,A
